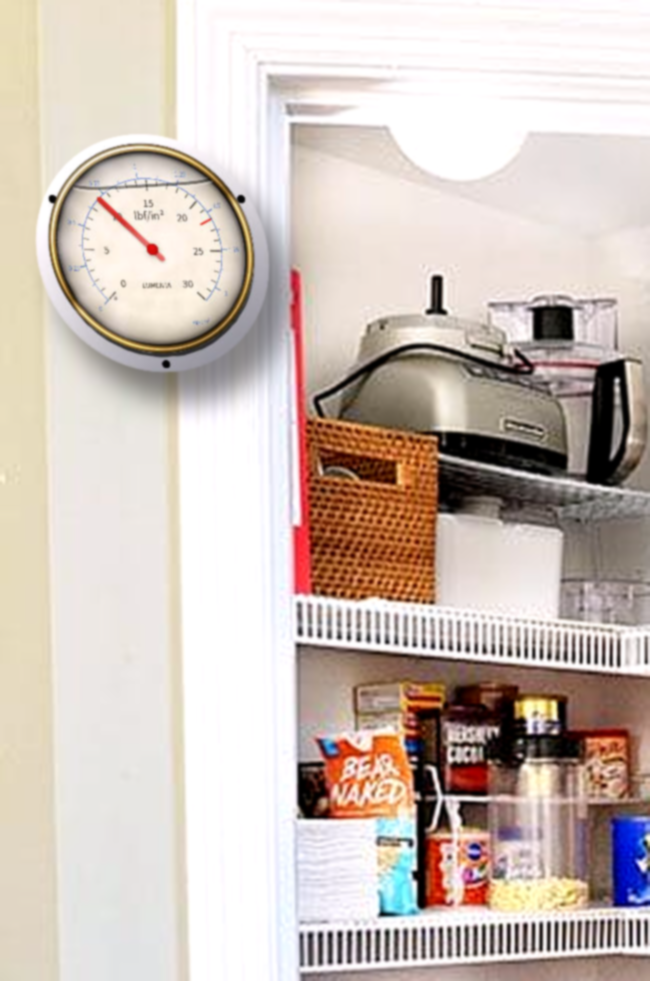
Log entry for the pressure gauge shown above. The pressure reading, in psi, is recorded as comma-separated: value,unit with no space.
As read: 10,psi
